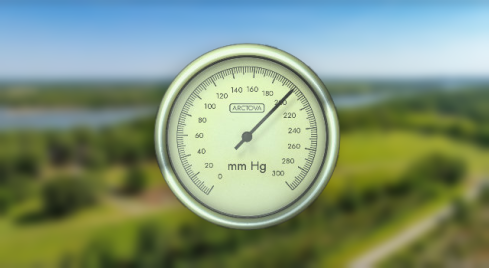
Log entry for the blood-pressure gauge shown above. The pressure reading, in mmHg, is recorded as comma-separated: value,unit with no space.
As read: 200,mmHg
